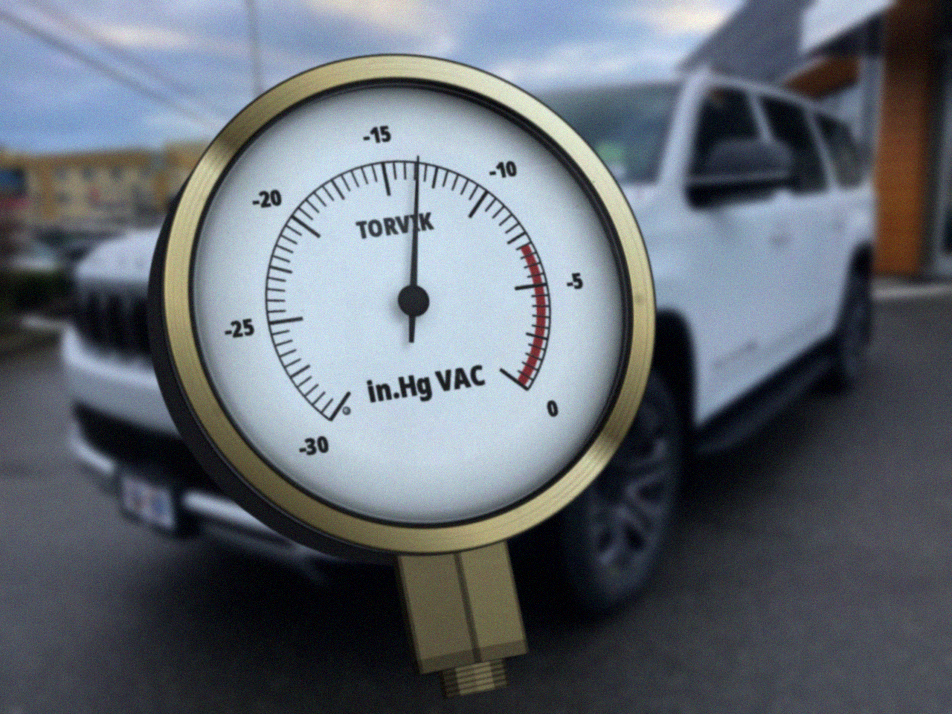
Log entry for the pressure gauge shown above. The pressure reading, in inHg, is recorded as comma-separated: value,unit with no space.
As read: -13.5,inHg
